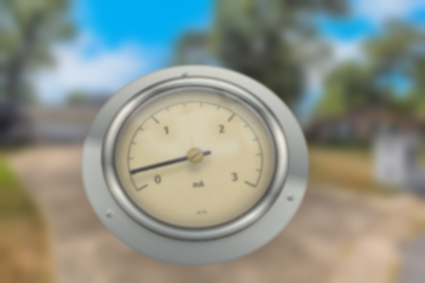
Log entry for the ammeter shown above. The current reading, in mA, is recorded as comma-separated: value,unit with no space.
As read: 0.2,mA
